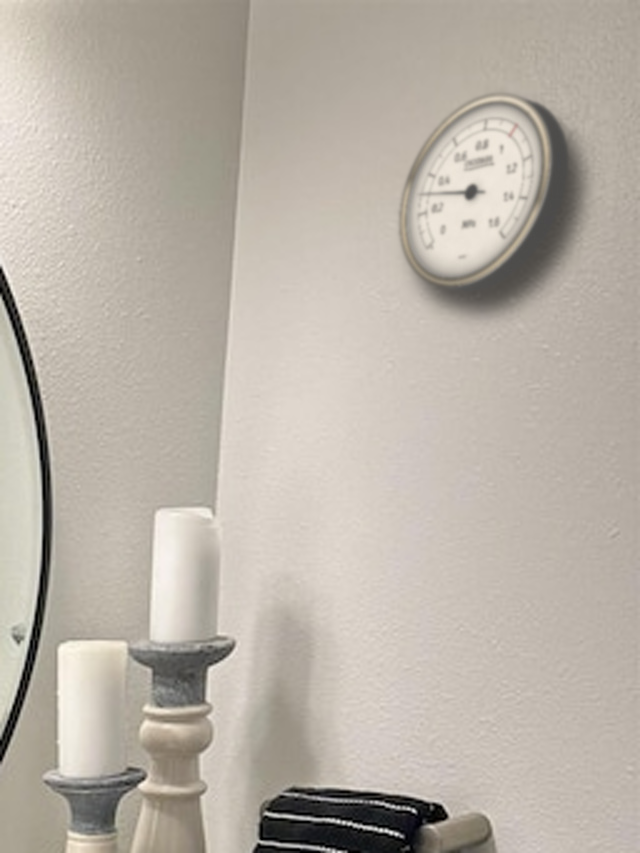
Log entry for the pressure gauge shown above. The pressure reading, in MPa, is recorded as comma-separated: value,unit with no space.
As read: 0.3,MPa
